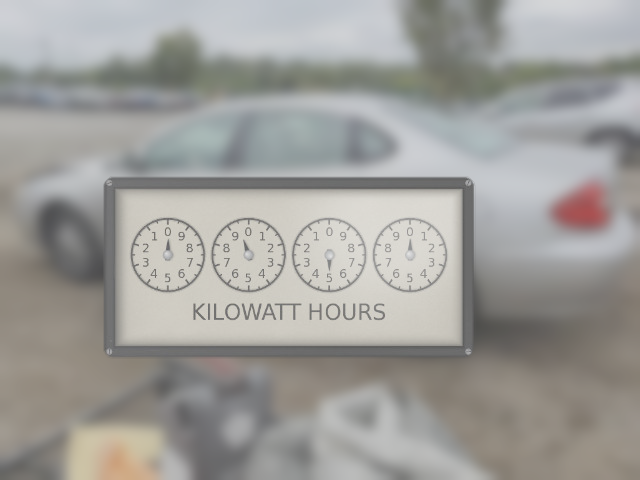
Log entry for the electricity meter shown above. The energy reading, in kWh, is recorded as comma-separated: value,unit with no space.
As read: 9950,kWh
